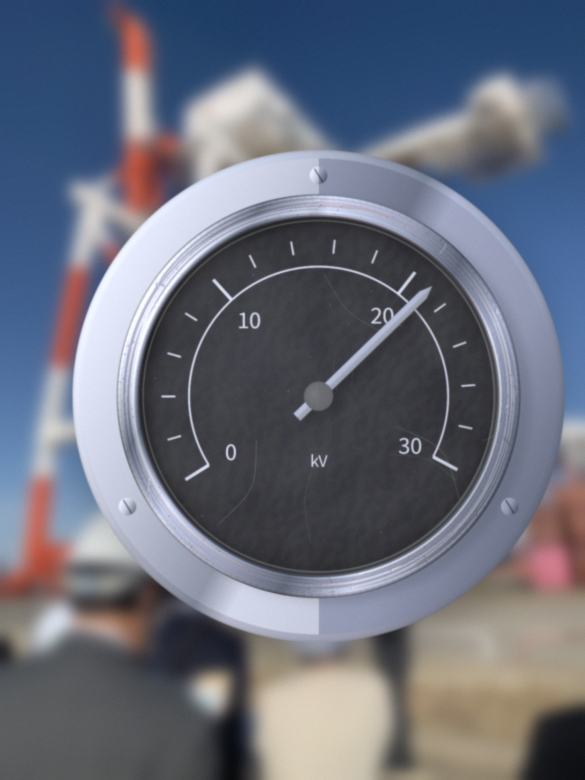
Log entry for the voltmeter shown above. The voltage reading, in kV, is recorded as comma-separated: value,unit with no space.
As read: 21,kV
